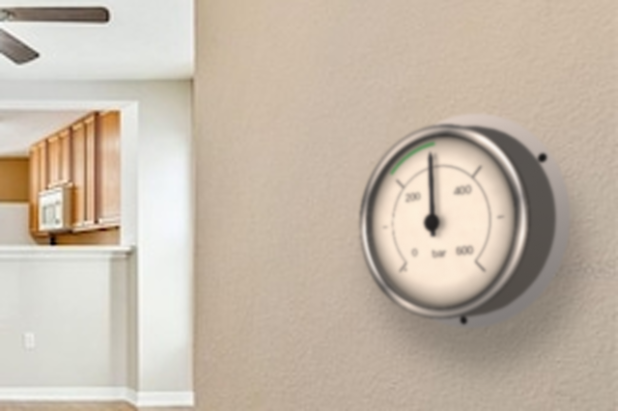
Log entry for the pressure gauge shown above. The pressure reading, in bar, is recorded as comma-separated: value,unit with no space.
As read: 300,bar
